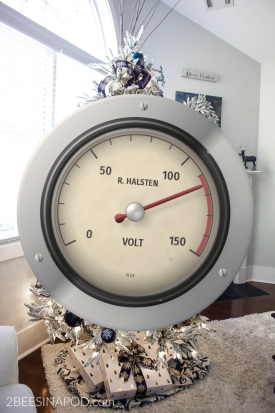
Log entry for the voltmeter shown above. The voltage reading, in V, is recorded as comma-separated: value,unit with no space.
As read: 115,V
